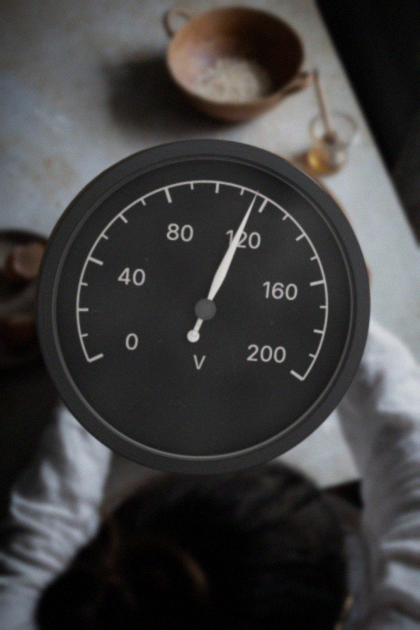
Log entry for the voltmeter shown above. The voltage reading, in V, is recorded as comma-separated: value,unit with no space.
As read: 115,V
